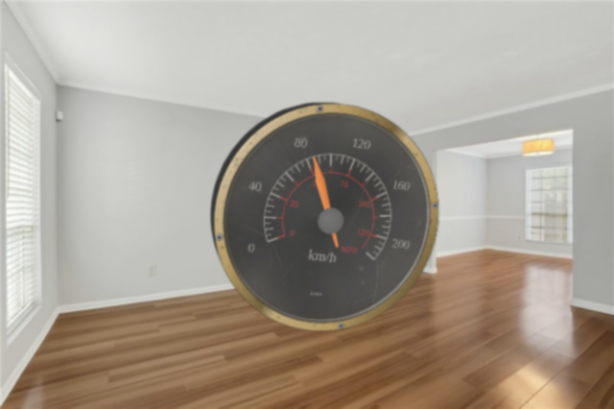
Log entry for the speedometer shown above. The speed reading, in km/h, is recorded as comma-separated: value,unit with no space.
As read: 85,km/h
